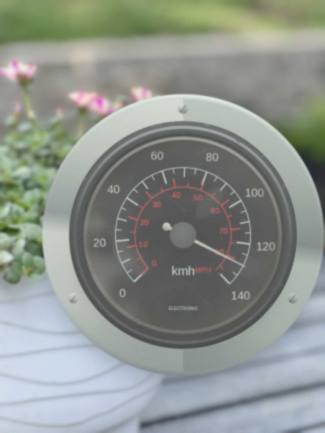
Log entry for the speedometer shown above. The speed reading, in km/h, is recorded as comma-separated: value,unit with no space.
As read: 130,km/h
